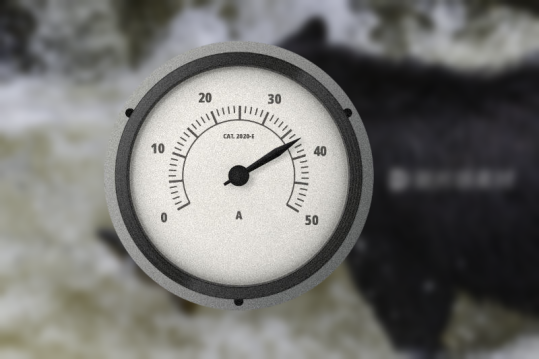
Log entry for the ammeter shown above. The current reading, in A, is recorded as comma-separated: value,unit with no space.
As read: 37,A
